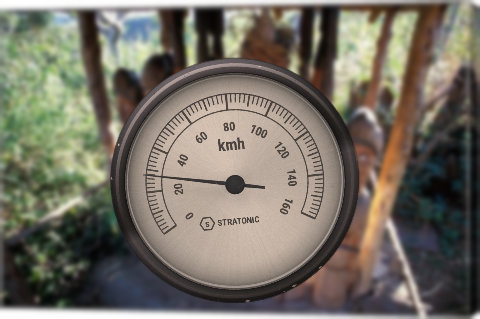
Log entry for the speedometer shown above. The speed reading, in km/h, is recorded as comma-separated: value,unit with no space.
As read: 28,km/h
